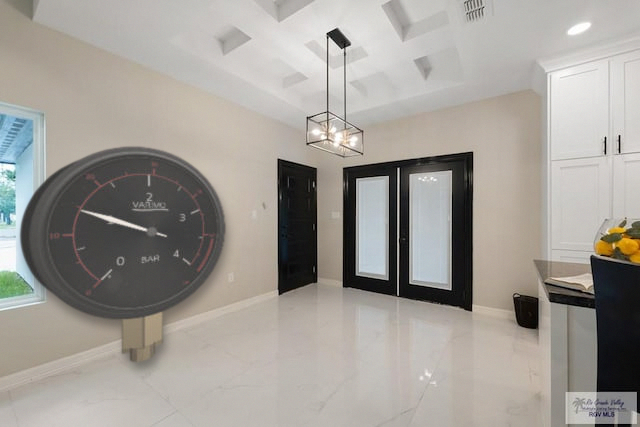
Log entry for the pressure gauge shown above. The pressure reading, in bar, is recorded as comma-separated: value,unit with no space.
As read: 1,bar
